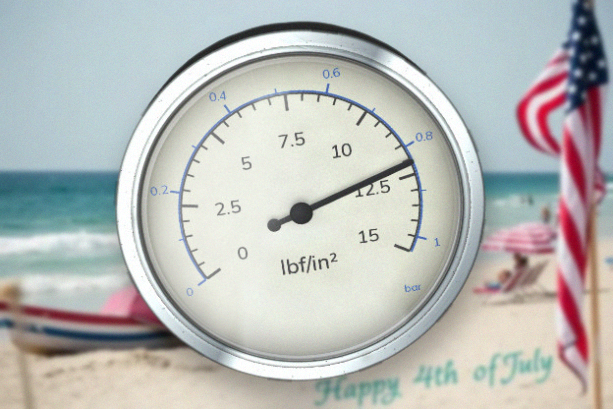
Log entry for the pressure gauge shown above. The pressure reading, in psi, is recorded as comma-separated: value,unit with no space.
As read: 12,psi
